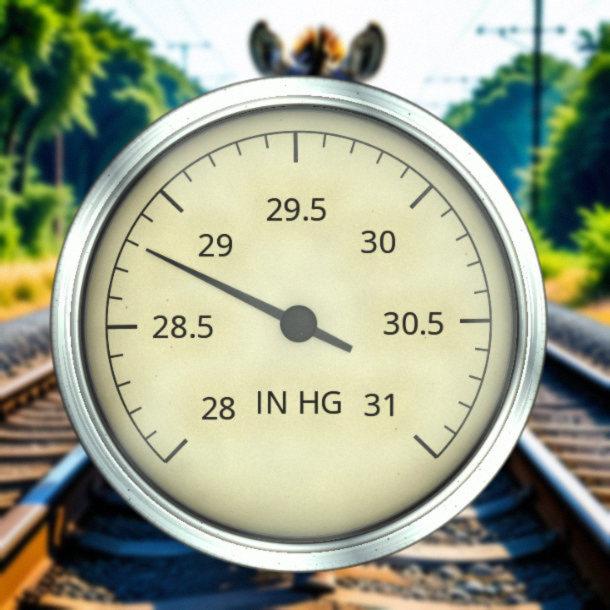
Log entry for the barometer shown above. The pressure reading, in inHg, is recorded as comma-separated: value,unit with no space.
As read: 28.8,inHg
